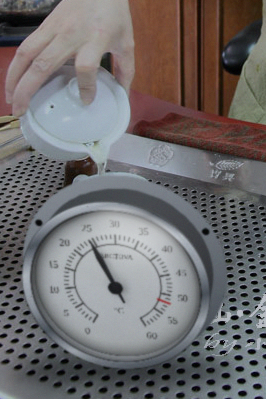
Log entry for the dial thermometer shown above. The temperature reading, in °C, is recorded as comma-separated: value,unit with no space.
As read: 25,°C
